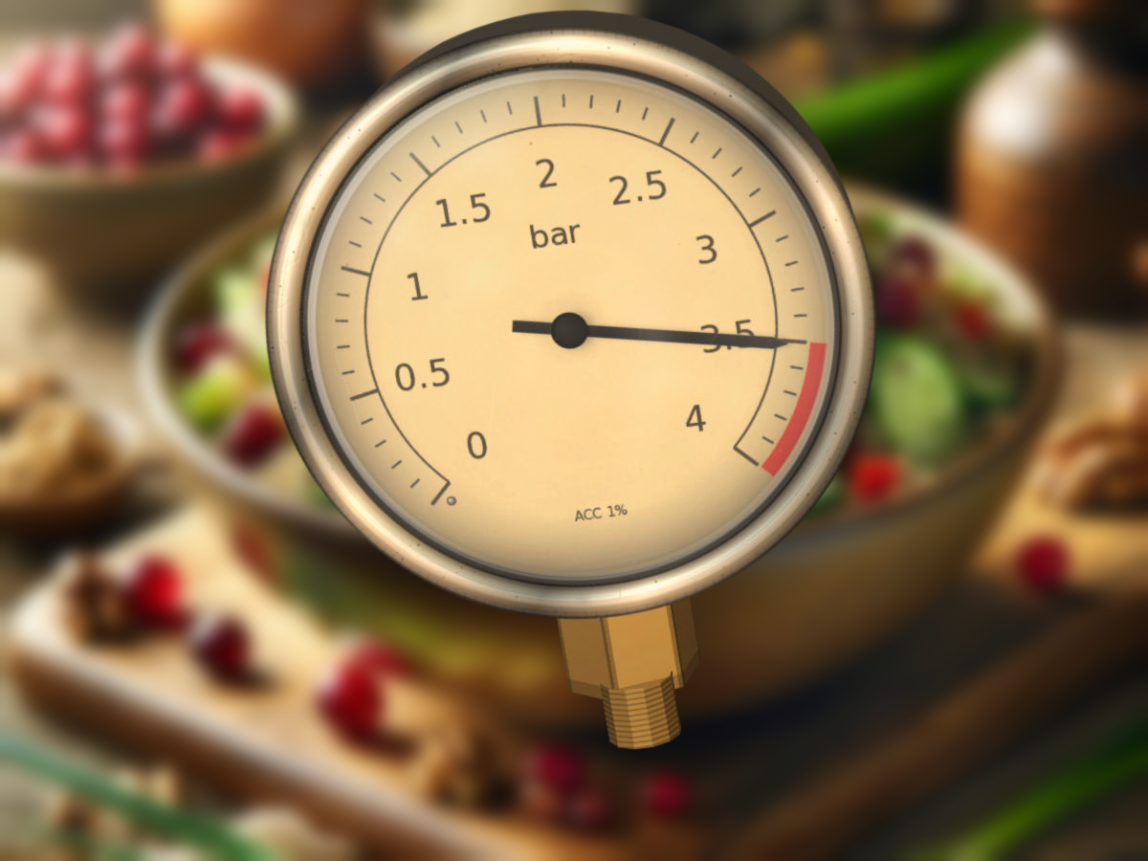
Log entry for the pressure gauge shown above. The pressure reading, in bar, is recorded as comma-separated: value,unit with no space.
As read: 3.5,bar
